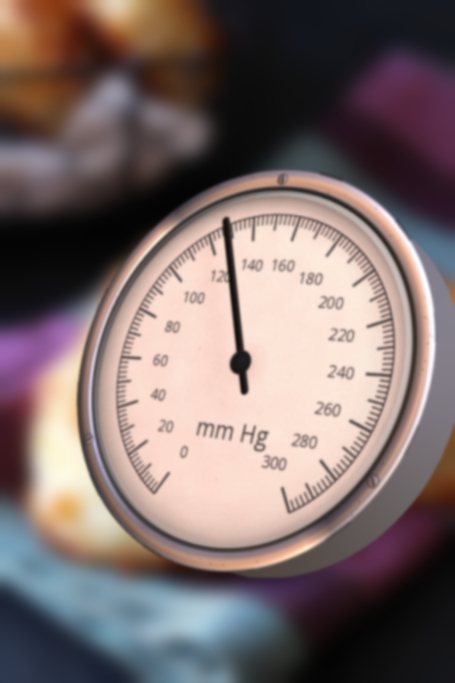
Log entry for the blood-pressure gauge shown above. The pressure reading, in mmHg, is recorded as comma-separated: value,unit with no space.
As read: 130,mmHg
